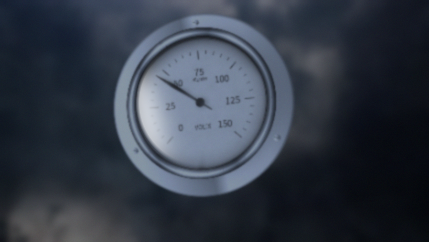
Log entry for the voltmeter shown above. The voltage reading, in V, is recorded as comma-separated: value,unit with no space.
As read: 45,V
